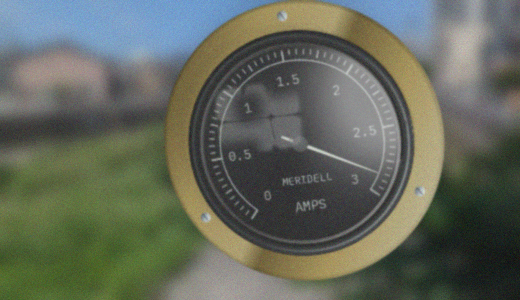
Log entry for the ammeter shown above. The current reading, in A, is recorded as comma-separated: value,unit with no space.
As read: 2.85,A
